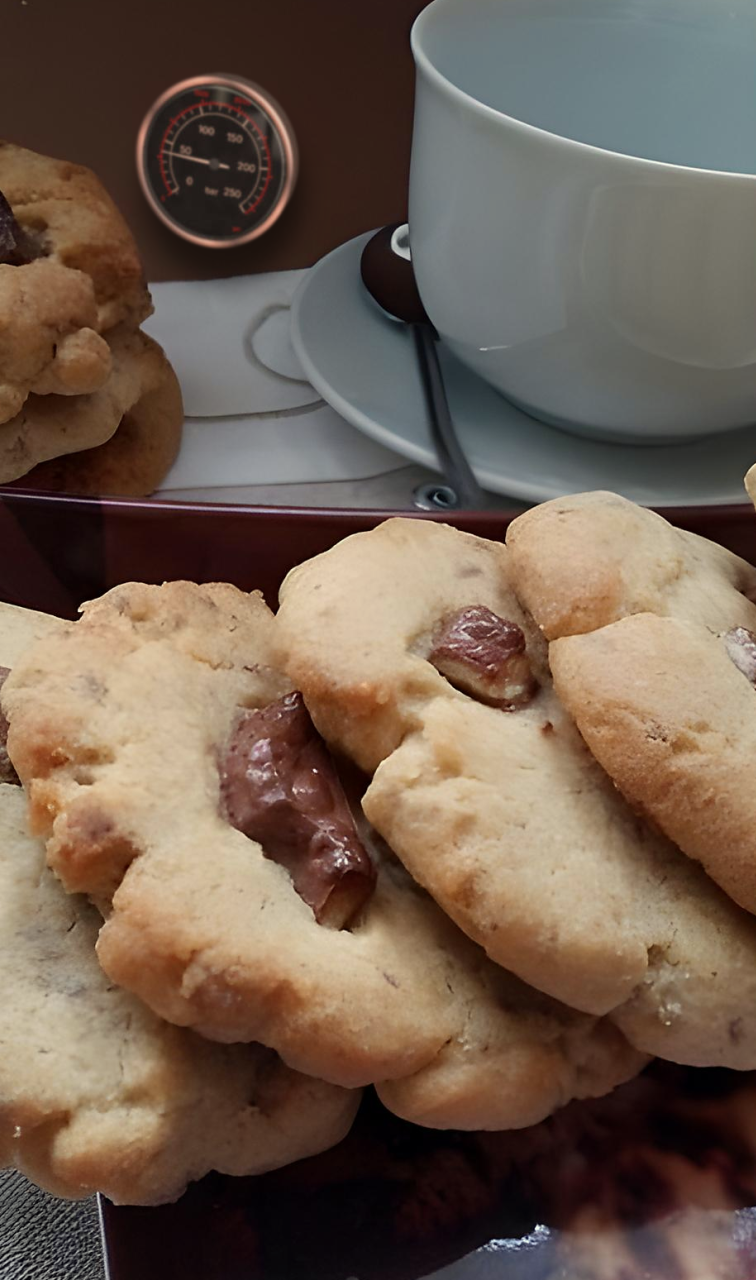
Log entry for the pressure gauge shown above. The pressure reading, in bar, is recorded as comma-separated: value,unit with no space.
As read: 40,bar
